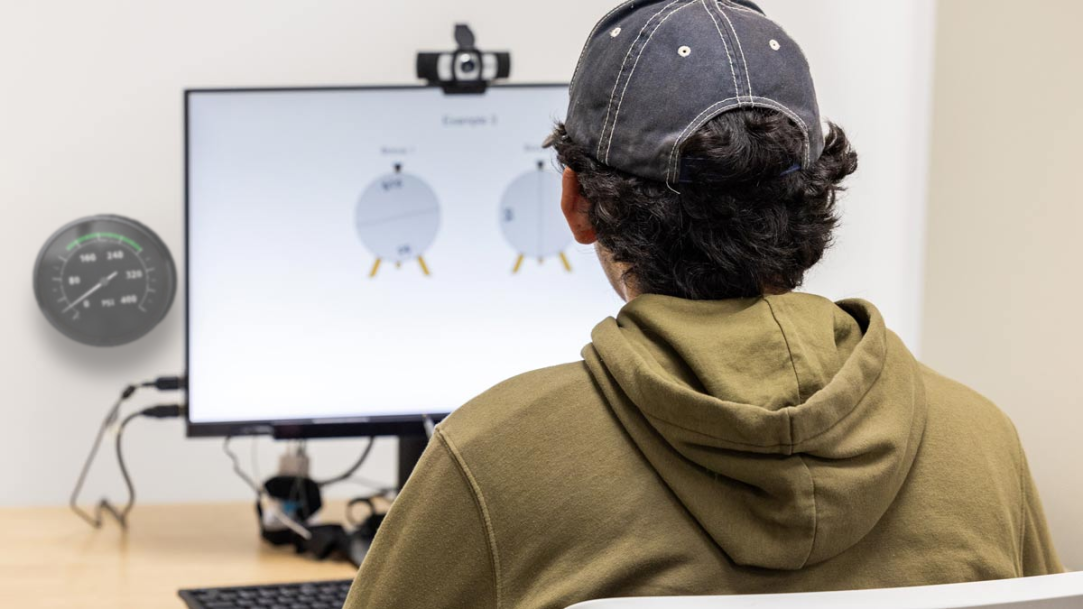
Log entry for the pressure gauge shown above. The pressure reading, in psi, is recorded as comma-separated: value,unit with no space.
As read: 20,psi
